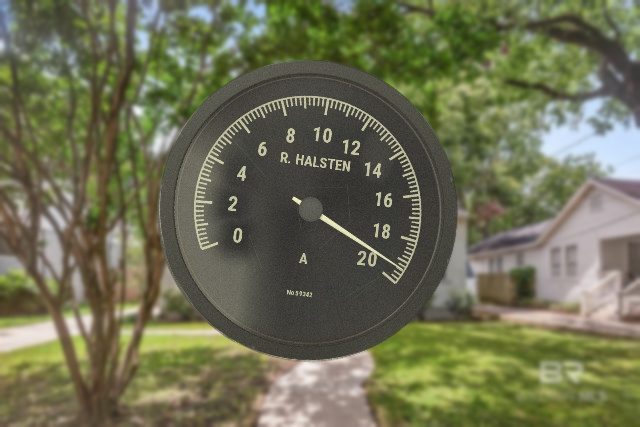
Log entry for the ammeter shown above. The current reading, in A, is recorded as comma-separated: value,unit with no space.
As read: 19.4,A
